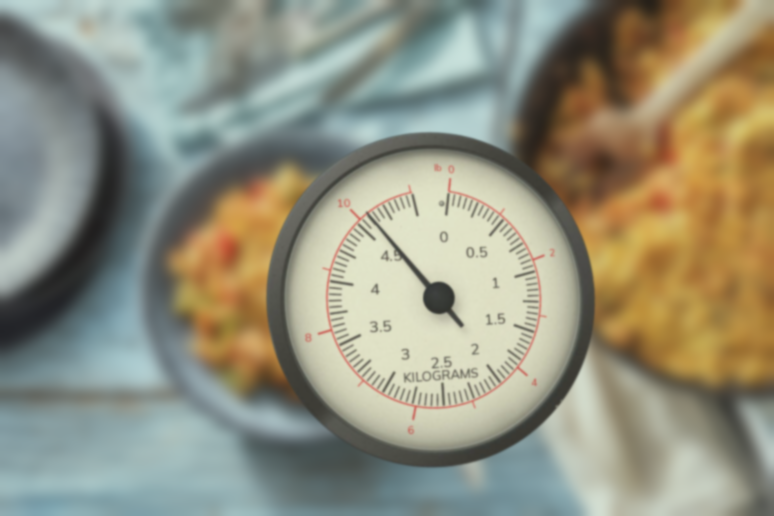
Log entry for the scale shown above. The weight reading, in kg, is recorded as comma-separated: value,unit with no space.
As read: 4.6,kg
